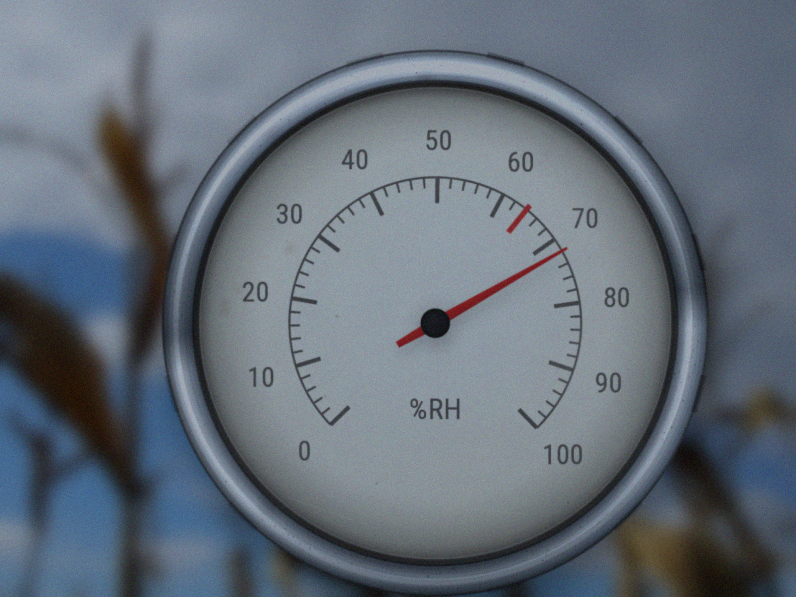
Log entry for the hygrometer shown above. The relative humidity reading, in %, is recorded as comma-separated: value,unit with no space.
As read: 72,%
